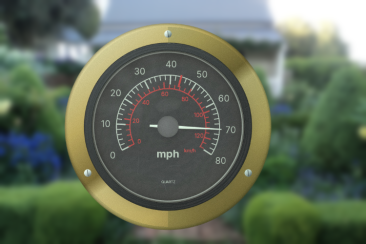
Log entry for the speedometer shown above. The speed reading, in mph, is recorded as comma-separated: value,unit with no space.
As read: 70,mph
